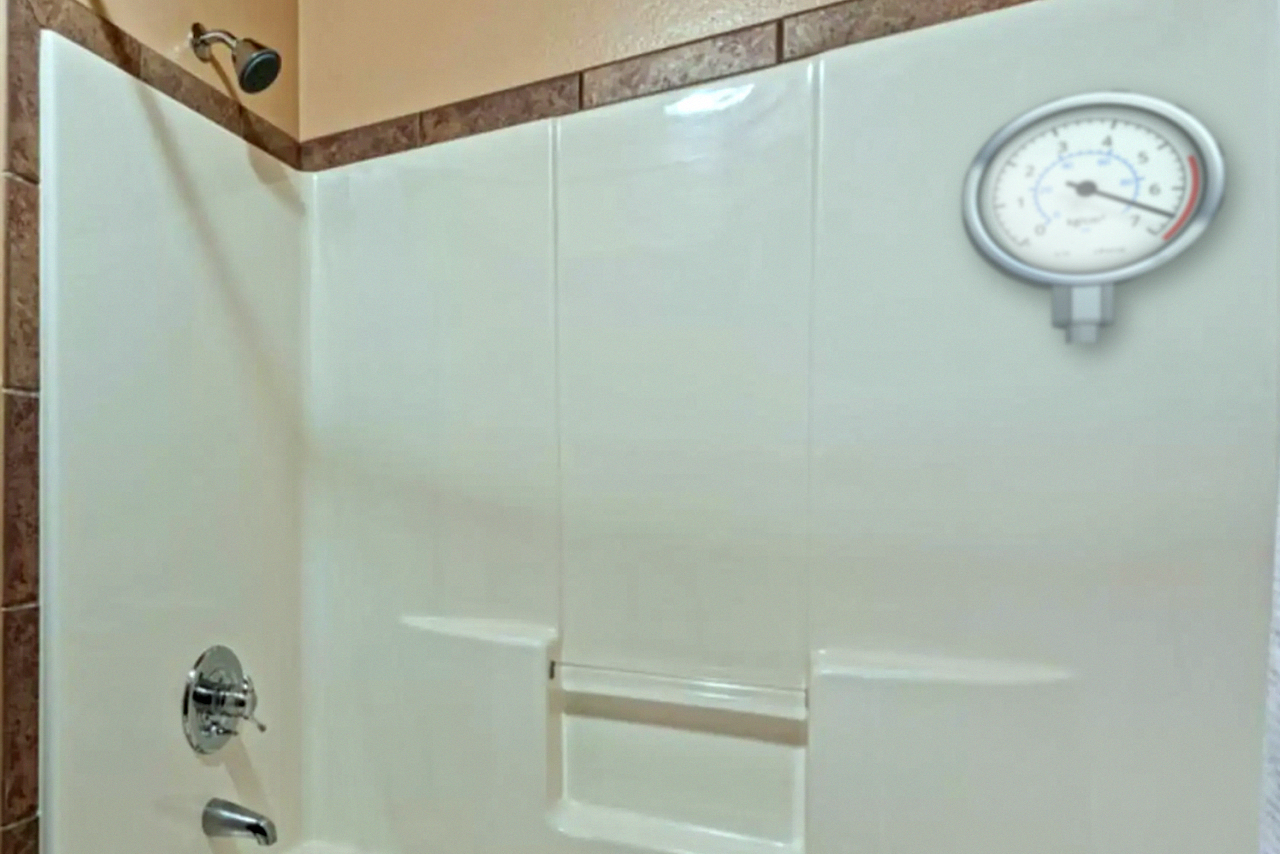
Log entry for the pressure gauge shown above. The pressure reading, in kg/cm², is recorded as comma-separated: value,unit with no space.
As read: 6.6,kg/cm²
